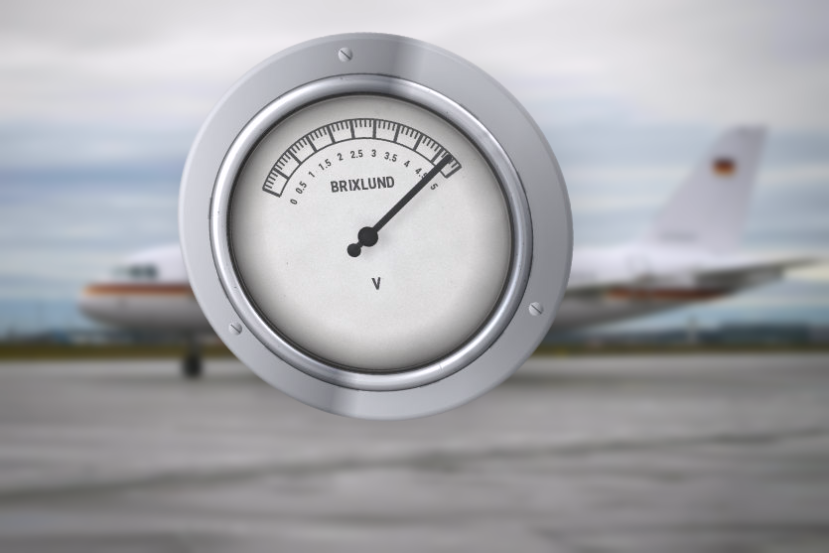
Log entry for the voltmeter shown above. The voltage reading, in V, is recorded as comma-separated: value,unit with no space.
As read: 4.7,V
